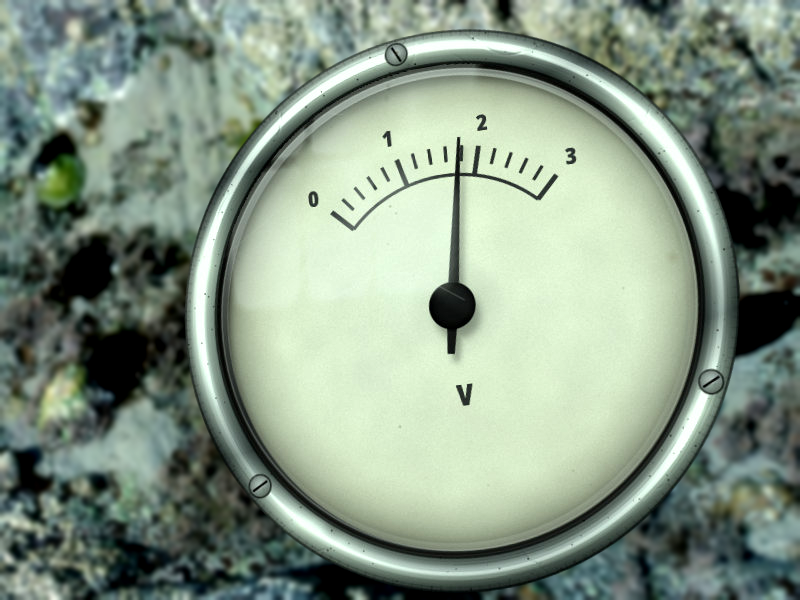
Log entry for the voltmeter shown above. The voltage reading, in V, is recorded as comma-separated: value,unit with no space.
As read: 1.8,V
